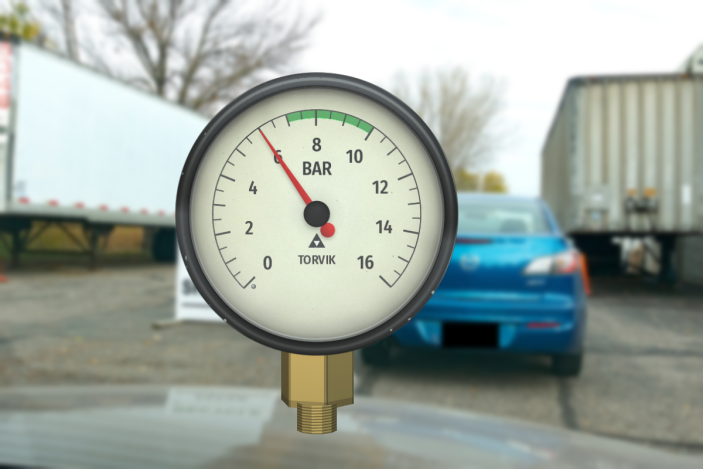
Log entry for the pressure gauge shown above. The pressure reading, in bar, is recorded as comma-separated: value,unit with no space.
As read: 6,bar
